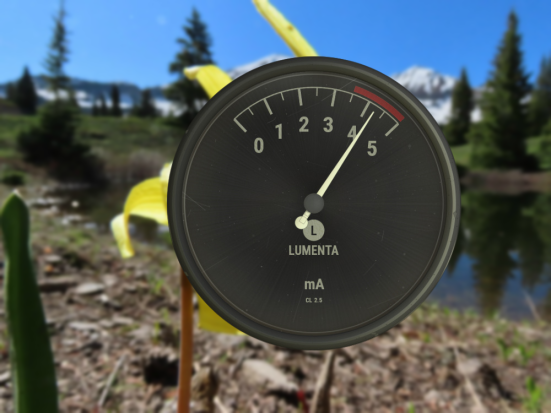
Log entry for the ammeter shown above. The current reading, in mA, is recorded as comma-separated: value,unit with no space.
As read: 4.25,mA
